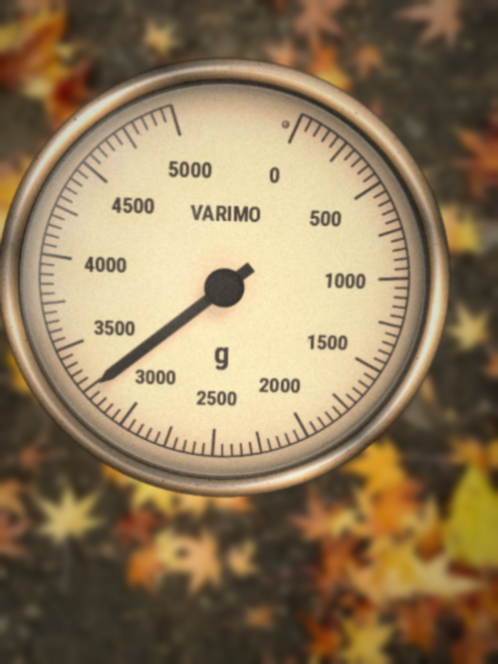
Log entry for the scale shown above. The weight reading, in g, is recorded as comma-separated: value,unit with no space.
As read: 3250,g
